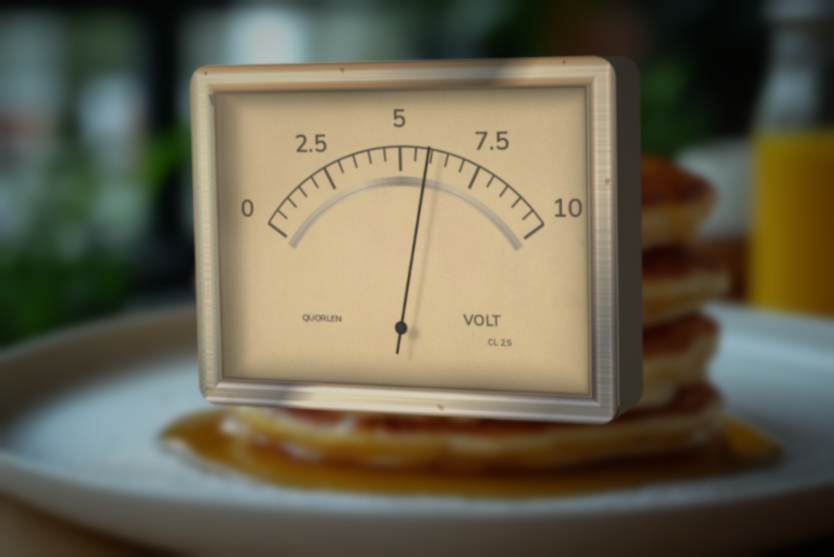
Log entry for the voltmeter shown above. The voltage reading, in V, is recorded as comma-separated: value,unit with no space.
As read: 6,V
